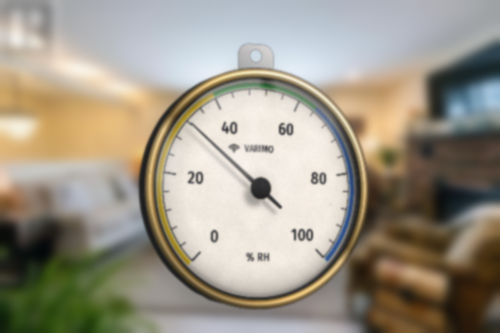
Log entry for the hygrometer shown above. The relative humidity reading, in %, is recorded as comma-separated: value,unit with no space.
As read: 32,%
